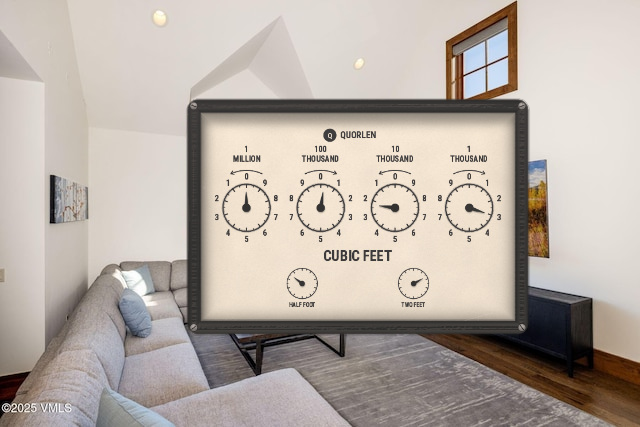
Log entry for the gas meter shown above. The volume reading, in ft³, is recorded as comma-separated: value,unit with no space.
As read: 2300,ft³
